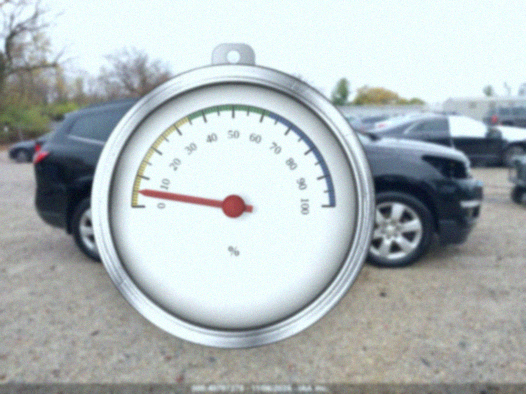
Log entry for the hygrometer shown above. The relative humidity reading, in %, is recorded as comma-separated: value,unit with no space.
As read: 5,%
